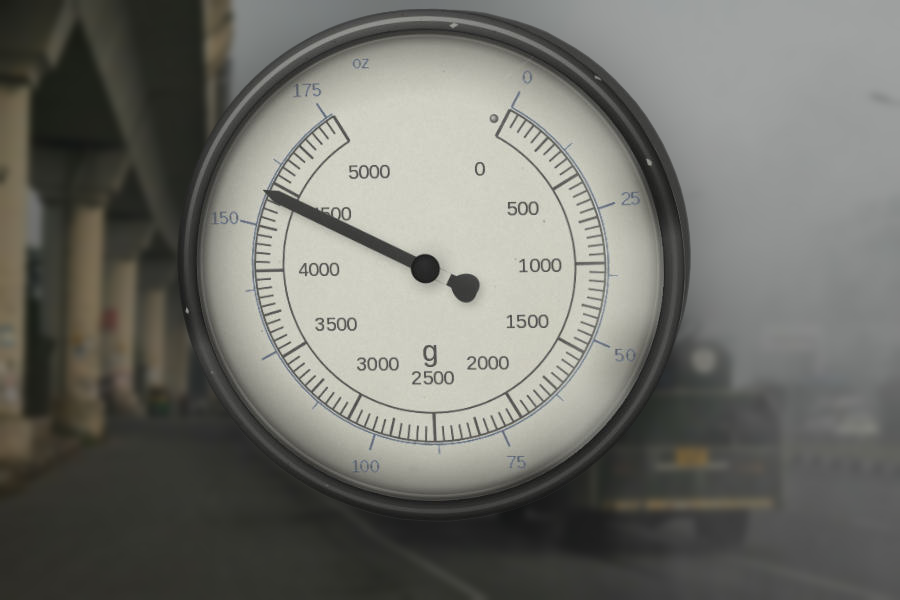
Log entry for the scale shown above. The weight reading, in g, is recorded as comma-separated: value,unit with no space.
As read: 4450,g
